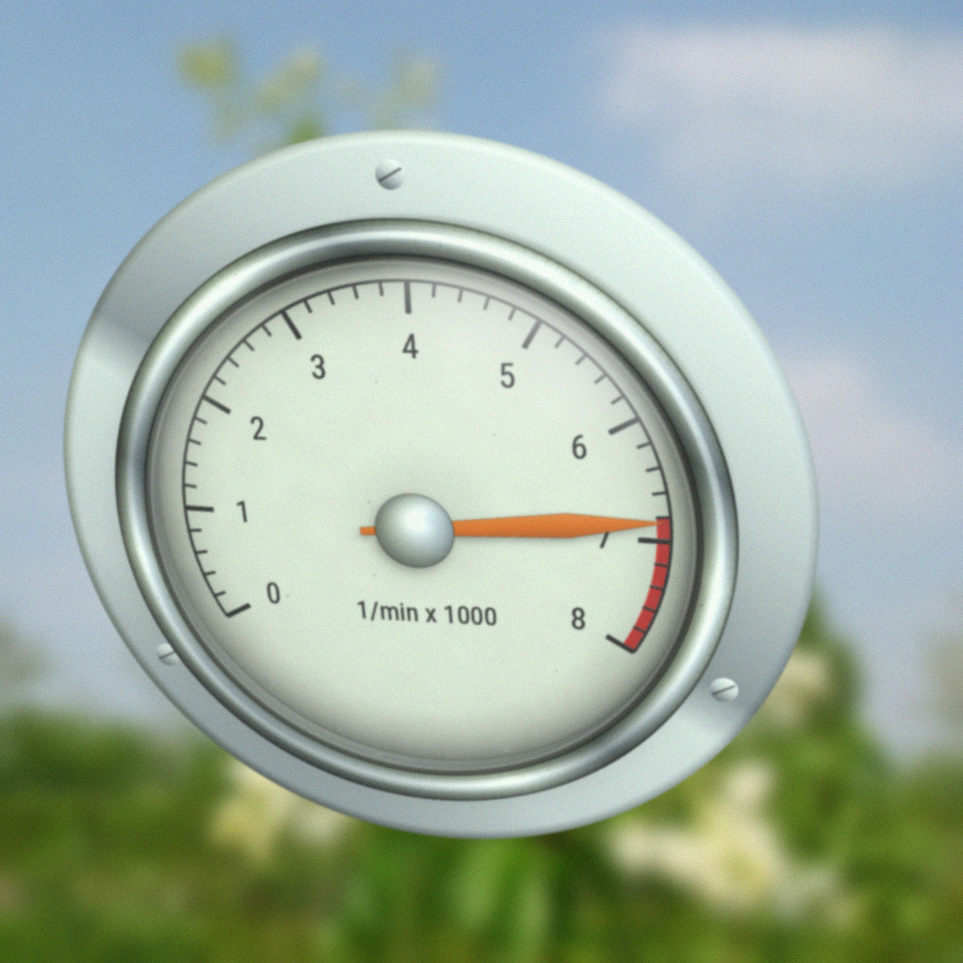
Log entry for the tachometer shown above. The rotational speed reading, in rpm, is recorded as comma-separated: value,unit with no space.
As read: 6800,rpm
